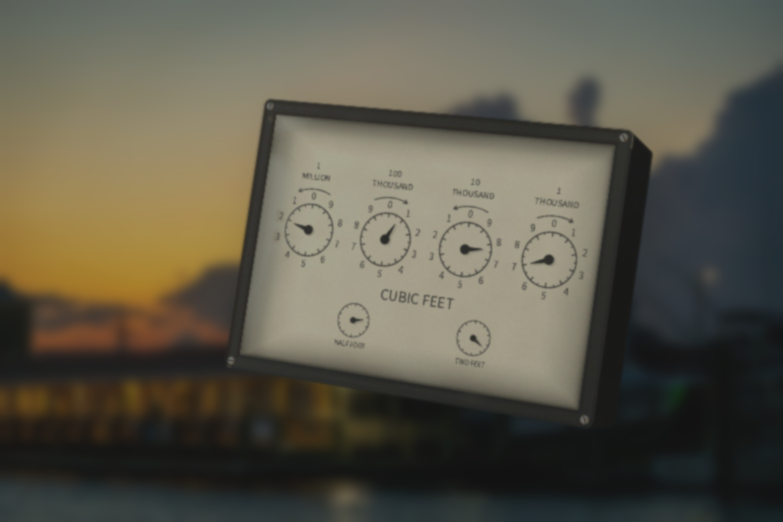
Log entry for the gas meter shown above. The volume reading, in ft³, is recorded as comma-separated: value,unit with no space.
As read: 207700,ft³
